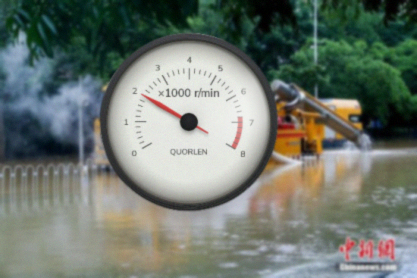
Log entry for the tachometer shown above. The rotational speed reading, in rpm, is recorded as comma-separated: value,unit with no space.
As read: 2000,rpm
